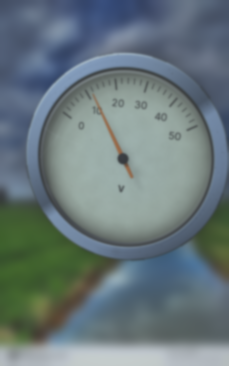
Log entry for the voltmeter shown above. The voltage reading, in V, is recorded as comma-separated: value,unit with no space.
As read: 12,V
